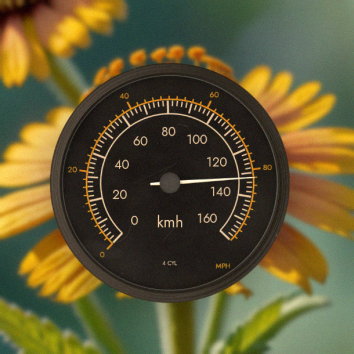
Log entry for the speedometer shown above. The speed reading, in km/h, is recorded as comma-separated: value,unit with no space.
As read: 132,km/h
